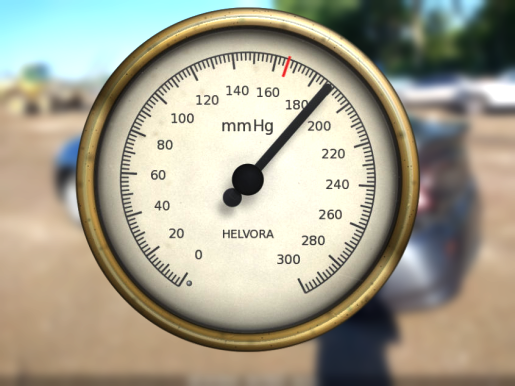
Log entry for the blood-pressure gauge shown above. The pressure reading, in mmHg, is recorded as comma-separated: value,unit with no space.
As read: 188,mmHg
